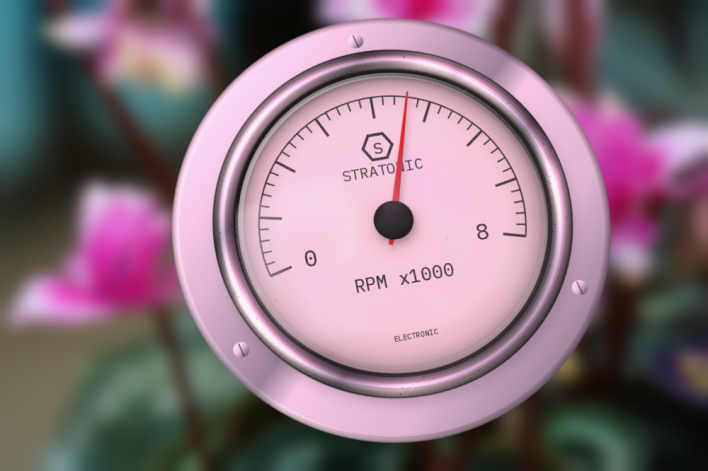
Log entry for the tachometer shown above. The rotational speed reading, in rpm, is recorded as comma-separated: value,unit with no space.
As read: 4600,rpm
